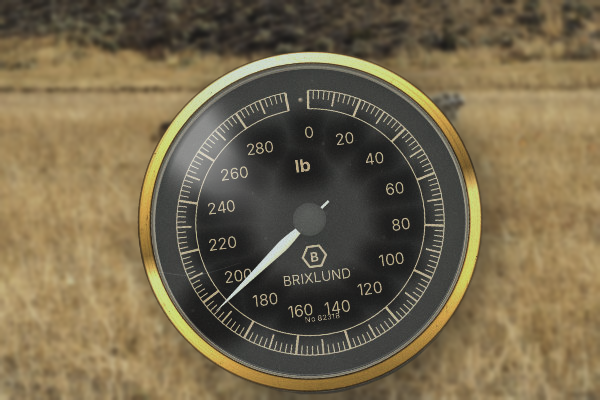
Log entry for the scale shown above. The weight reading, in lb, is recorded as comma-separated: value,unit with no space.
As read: 194,lb
